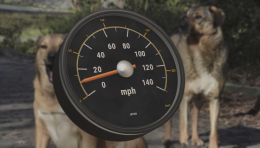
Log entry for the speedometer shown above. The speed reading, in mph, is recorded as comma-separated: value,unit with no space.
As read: 10,mph
